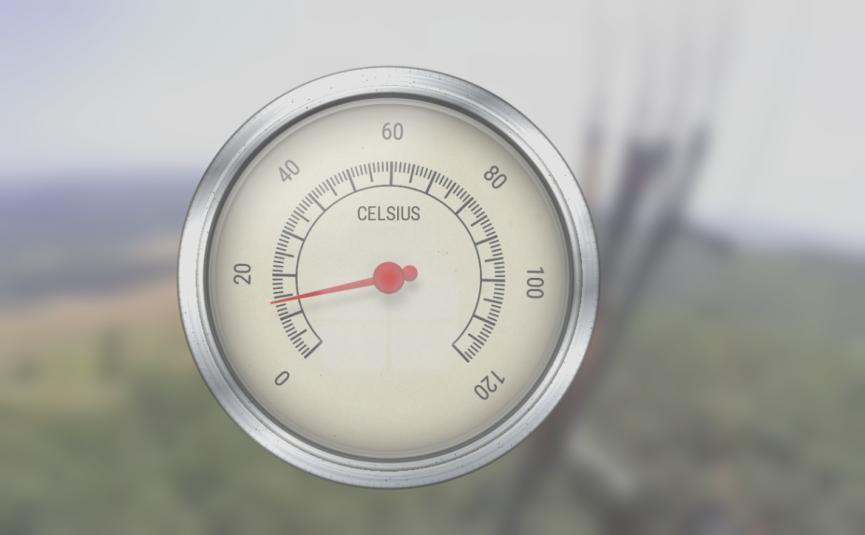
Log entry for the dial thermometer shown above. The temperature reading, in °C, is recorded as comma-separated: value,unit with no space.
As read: 14,°C
